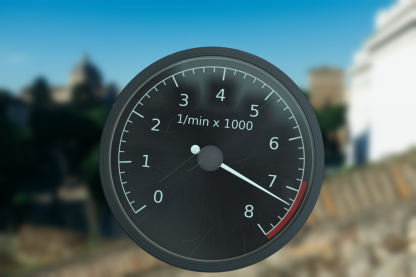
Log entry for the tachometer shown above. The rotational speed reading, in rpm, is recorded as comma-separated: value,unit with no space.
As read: 7300,rpm
